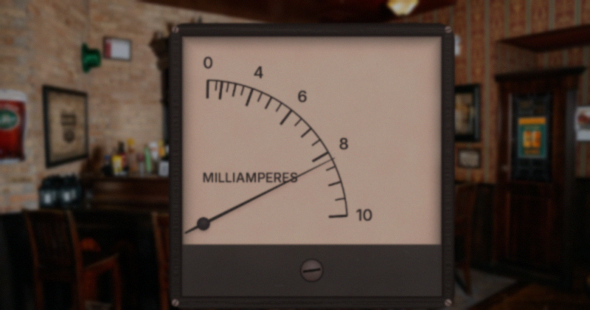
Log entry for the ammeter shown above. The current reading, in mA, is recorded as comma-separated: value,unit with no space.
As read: 8.25,mA
